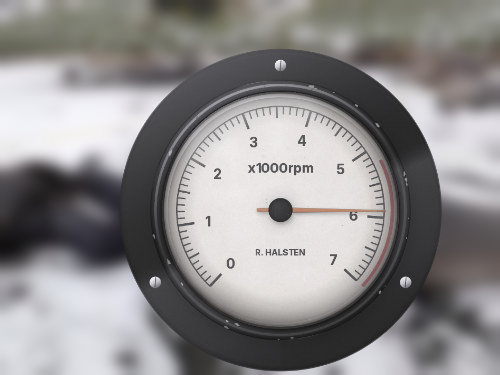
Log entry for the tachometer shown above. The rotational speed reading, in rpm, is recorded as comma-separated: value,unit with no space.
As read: 5900,rpm
